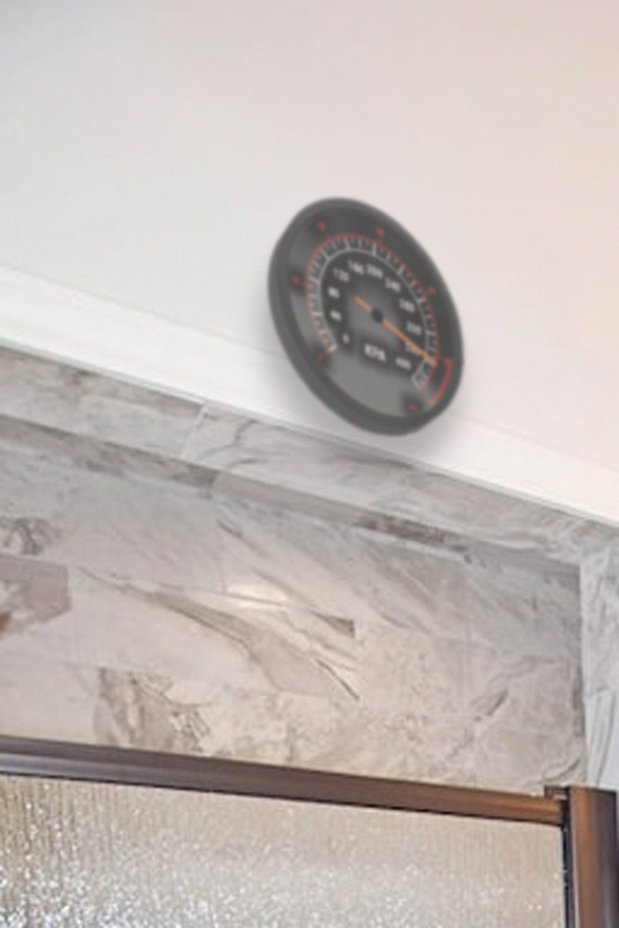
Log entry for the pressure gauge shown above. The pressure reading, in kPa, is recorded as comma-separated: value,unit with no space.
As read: 360,kPa
